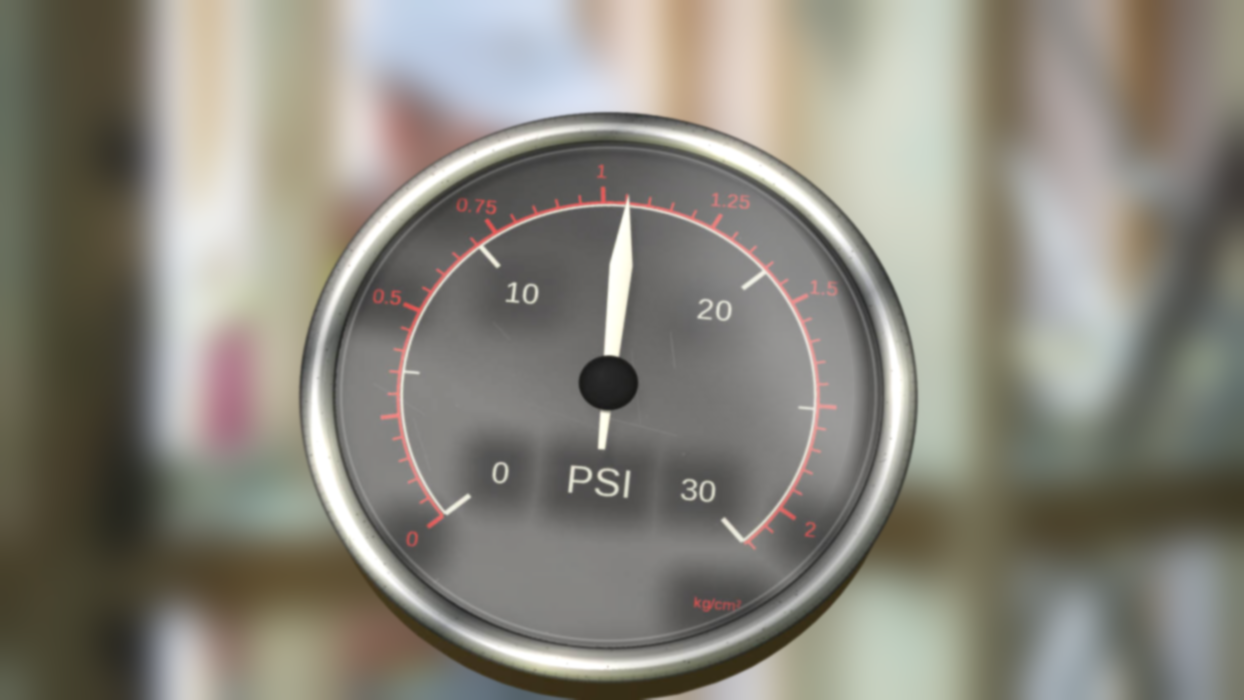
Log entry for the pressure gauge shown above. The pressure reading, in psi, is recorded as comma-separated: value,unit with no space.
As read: 15,psi
